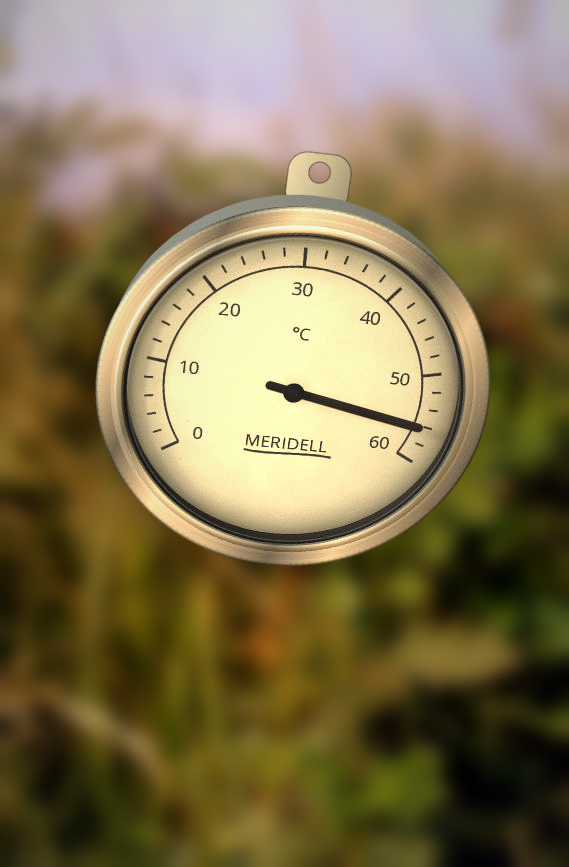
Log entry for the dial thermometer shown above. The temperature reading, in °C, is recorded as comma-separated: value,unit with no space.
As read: 56,°C
